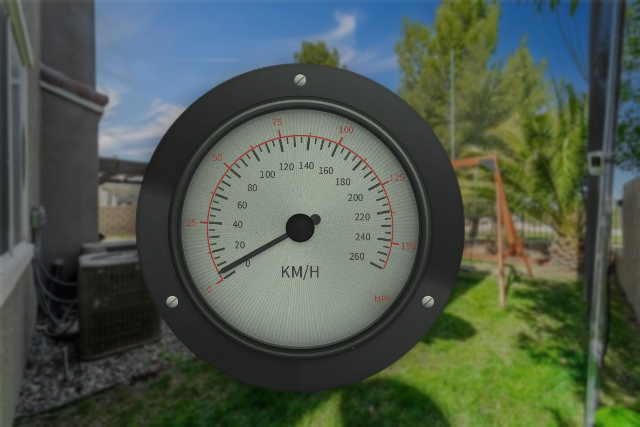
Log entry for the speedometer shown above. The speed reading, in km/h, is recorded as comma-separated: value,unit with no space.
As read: 5,km/h
